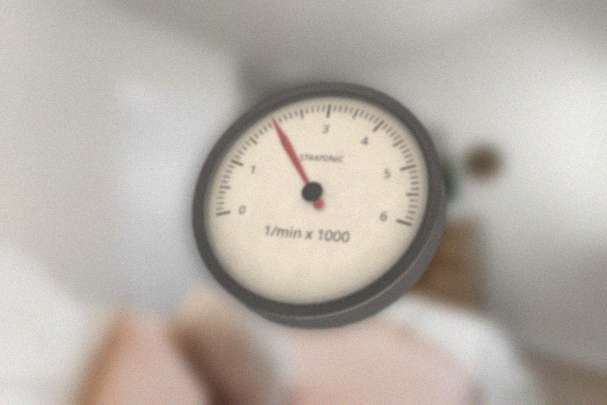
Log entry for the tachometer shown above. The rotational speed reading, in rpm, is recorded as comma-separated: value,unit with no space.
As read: 2000,rpm
